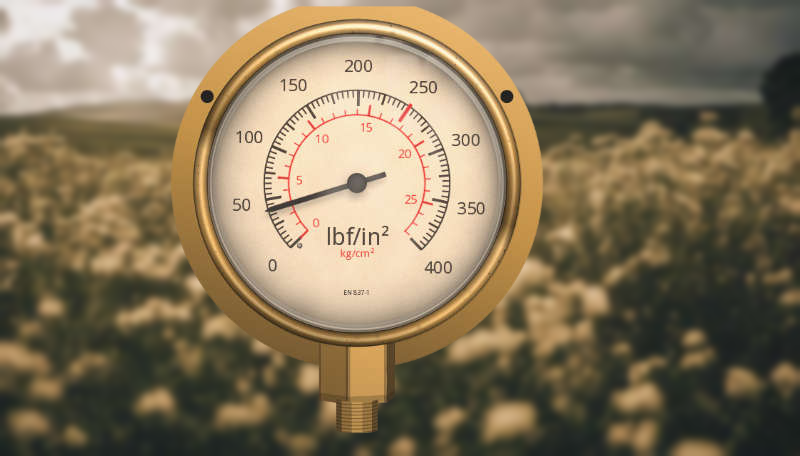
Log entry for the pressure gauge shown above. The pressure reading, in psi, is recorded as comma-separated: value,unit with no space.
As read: 40,psi
